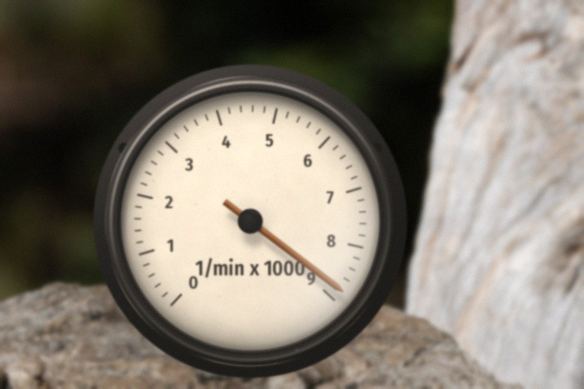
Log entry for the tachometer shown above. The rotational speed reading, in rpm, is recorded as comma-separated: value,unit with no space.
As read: 8800,rpm
